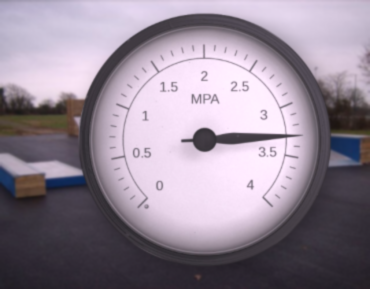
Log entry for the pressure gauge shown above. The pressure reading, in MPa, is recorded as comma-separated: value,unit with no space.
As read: 3.3,MPa
